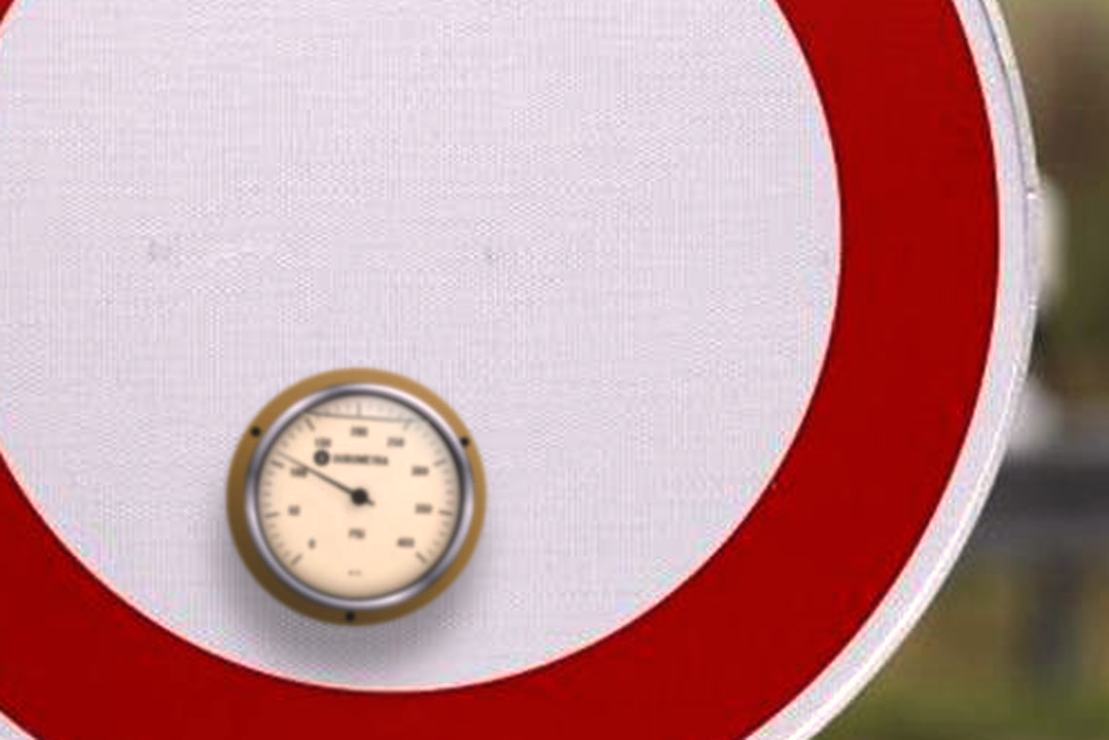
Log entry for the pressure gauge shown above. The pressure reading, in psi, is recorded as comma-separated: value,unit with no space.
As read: 110,psi
